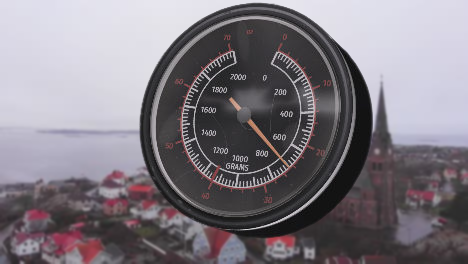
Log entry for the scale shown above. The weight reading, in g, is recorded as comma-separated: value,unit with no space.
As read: 700,g
